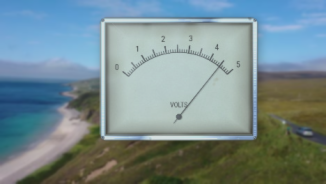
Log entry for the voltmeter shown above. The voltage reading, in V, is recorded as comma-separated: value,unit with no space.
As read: 4.5,V
